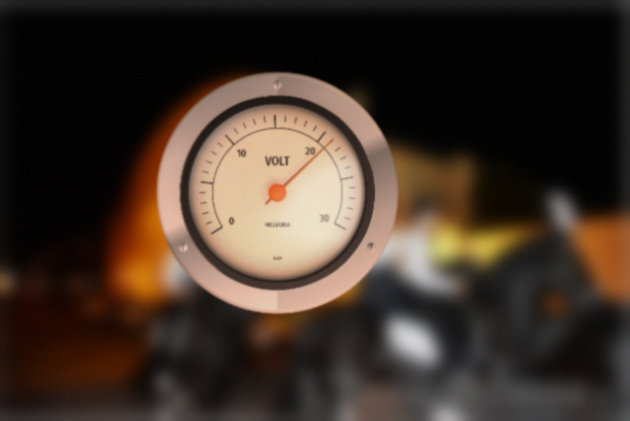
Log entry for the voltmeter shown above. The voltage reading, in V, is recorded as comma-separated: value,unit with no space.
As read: 21,V
